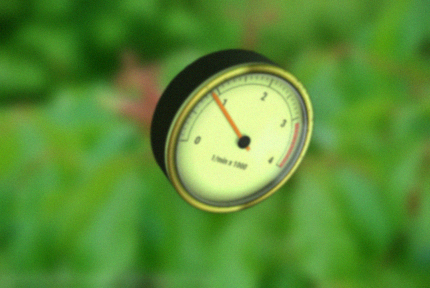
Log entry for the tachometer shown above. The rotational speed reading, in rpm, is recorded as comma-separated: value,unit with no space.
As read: 900,rpm
